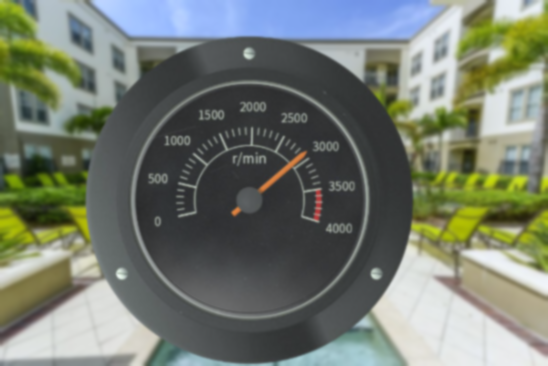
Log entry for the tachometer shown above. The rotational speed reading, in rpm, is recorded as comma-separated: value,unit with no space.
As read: 2900,rpm
